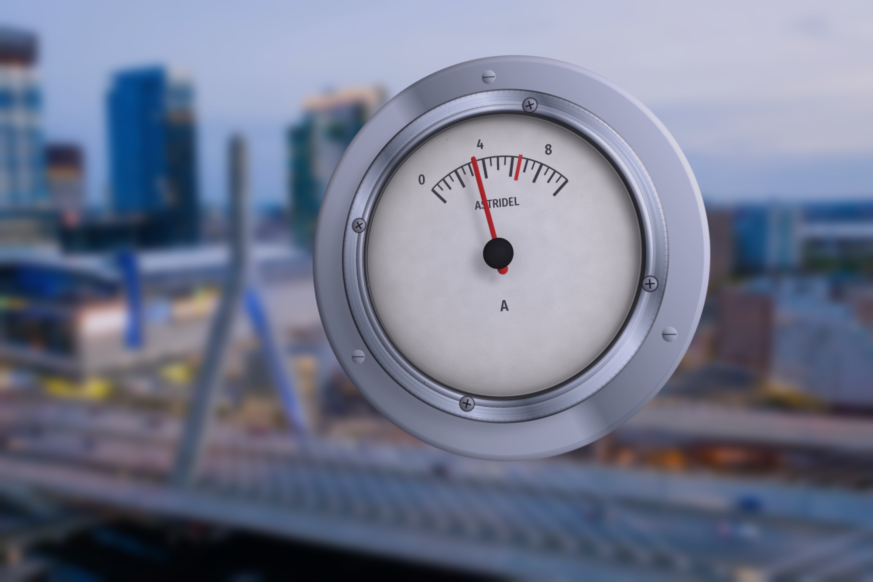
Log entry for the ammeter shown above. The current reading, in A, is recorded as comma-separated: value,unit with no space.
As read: 3.5,A
